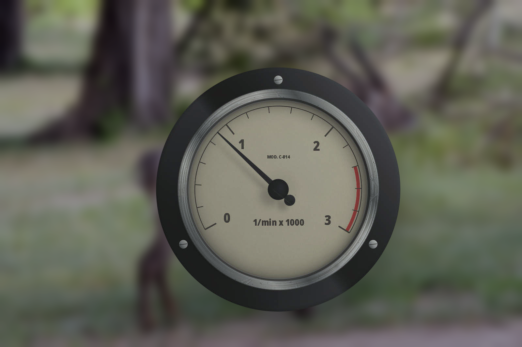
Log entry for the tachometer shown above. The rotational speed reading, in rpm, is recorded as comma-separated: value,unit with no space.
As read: 900,rpm
